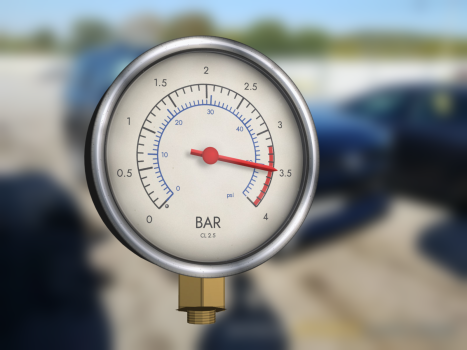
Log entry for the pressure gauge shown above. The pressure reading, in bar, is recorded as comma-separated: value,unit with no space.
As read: 3.5,bar
